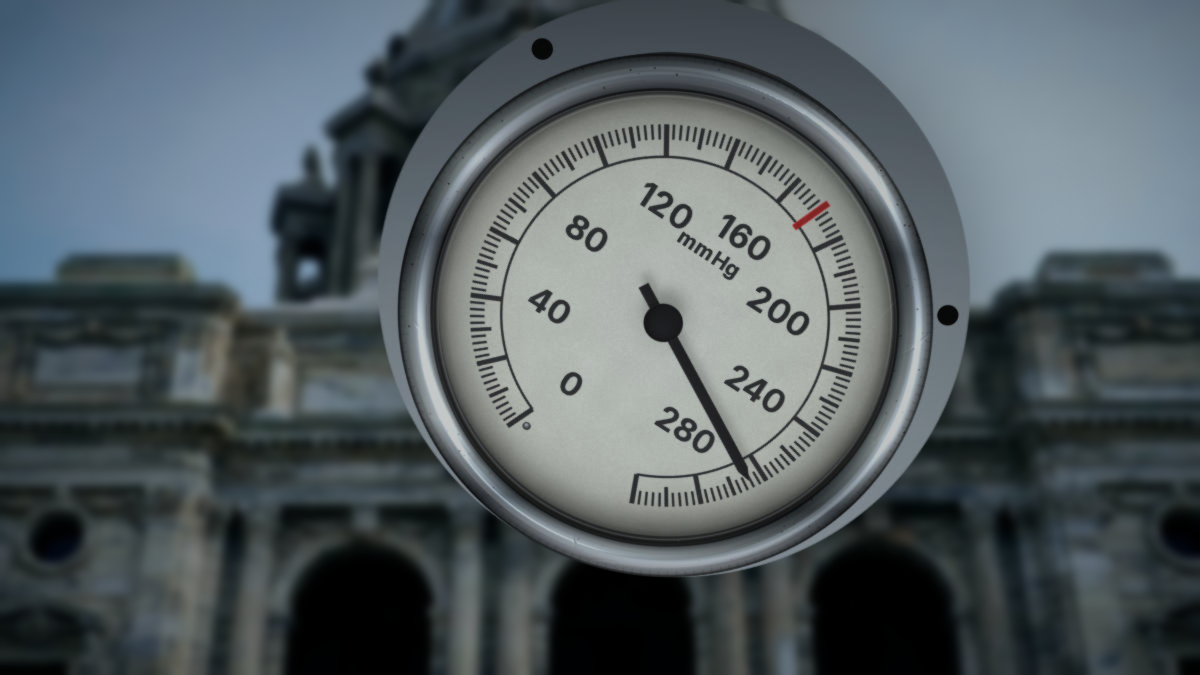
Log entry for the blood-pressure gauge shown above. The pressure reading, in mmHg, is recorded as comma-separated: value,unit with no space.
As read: 264,mmHg
